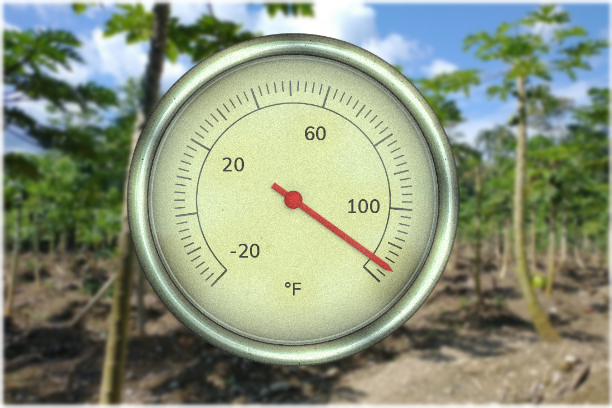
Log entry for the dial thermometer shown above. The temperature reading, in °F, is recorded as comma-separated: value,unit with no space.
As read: 116,°F
